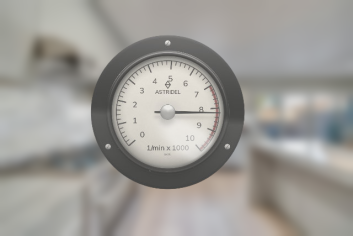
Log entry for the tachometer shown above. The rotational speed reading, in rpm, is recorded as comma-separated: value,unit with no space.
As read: 8200,rpm
